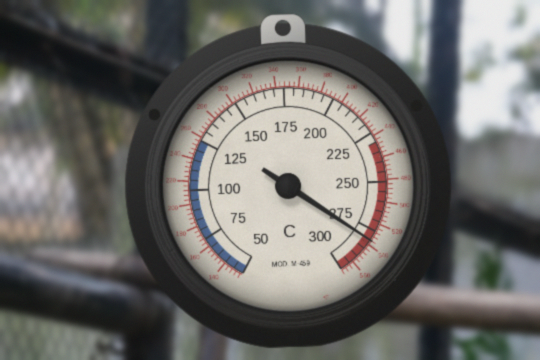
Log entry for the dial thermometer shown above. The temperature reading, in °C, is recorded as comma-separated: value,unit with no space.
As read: 280,°C
